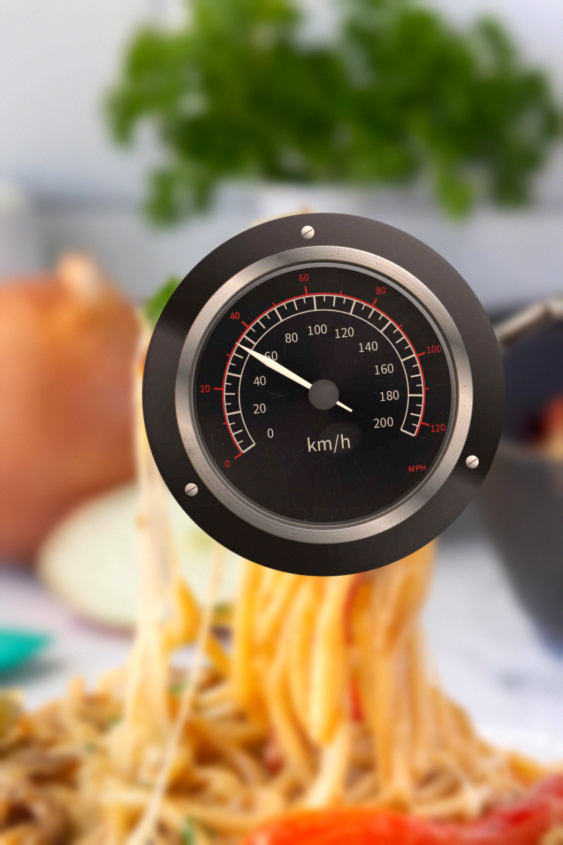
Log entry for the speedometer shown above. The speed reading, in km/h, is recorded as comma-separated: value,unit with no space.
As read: 55,km/h
